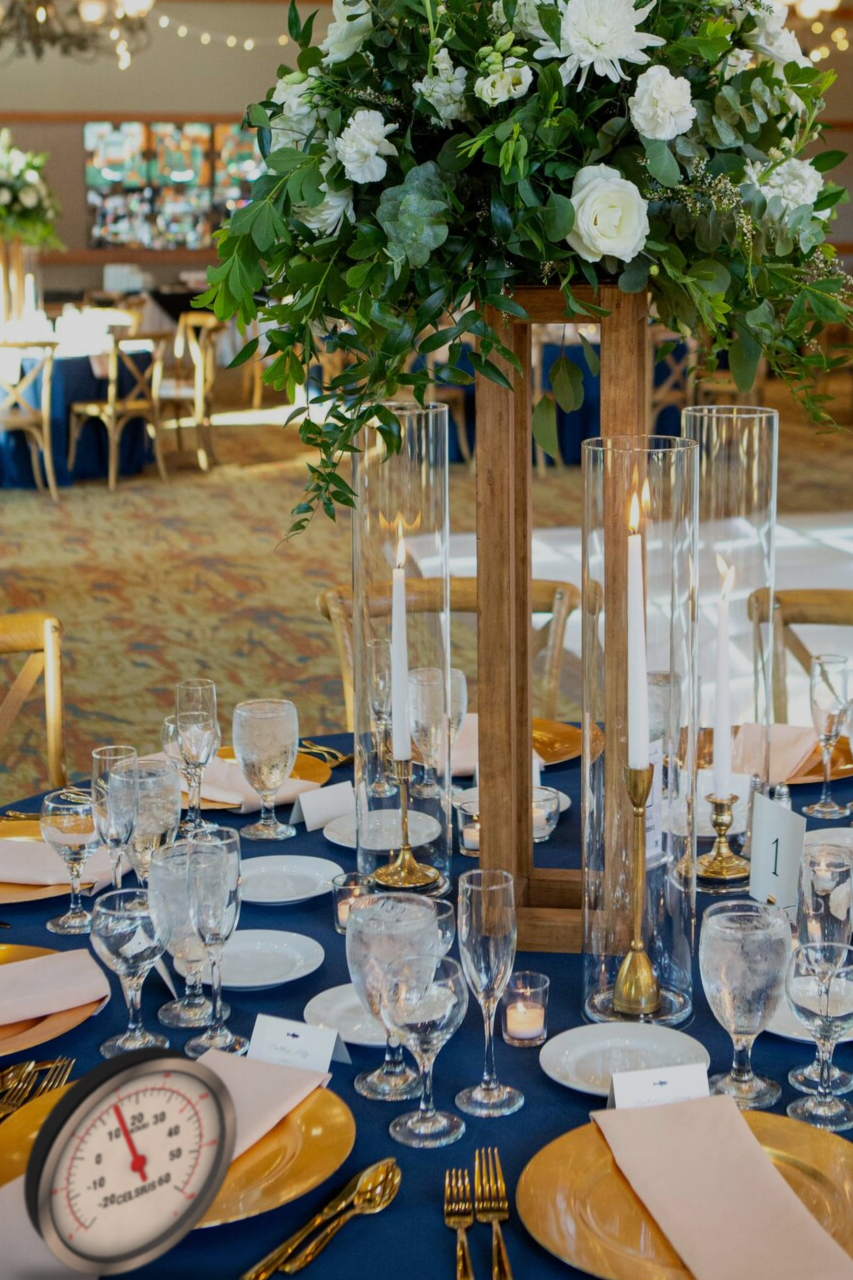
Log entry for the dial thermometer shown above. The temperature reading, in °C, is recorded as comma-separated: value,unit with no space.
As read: 14,°C
